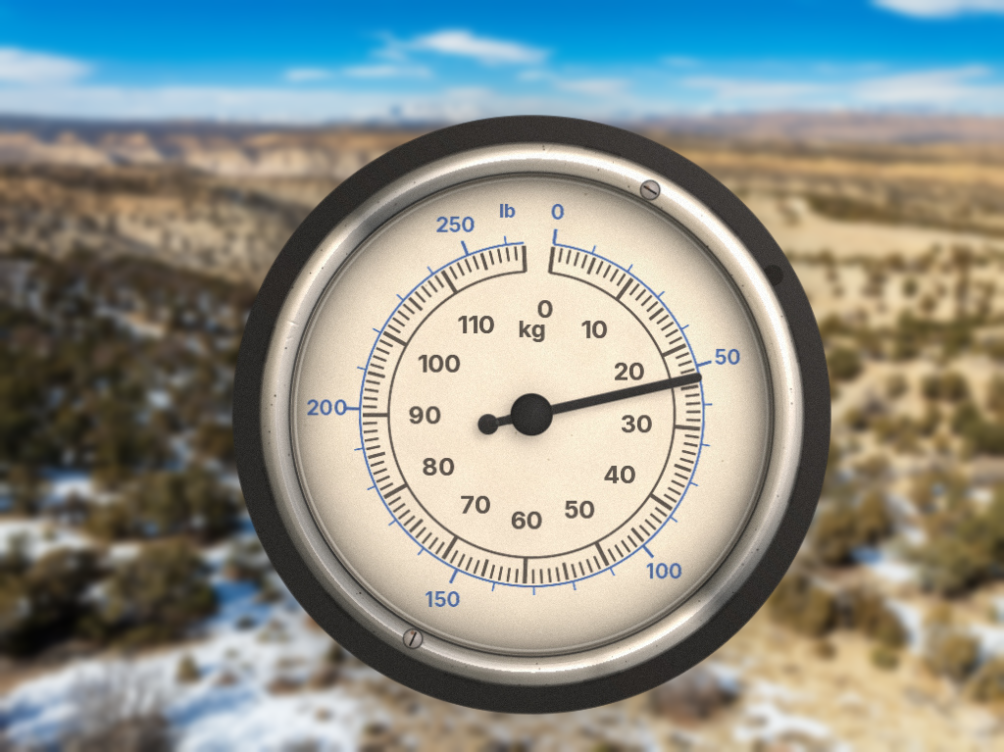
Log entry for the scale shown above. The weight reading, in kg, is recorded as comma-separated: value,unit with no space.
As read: 24,kg
